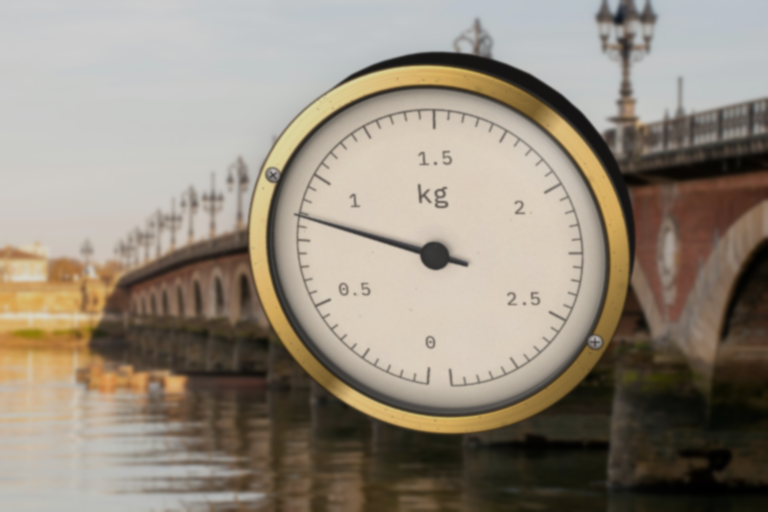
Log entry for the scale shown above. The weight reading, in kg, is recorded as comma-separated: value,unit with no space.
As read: 0.85,kg
